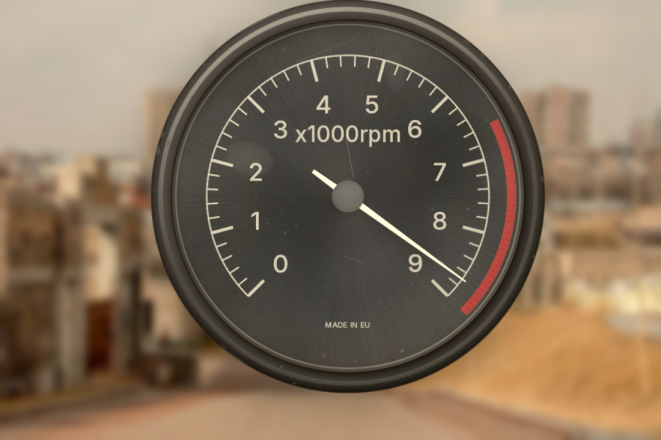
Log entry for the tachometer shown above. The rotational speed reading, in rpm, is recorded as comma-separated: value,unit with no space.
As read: 8700,rpm
